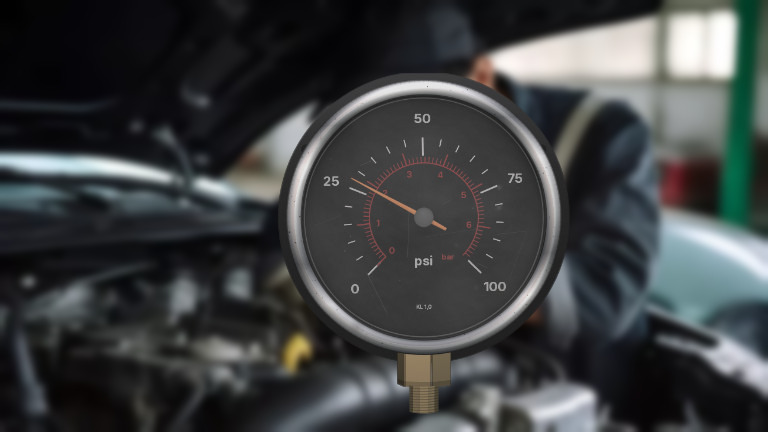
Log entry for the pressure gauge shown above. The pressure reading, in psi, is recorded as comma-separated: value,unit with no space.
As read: 27.5,psi
